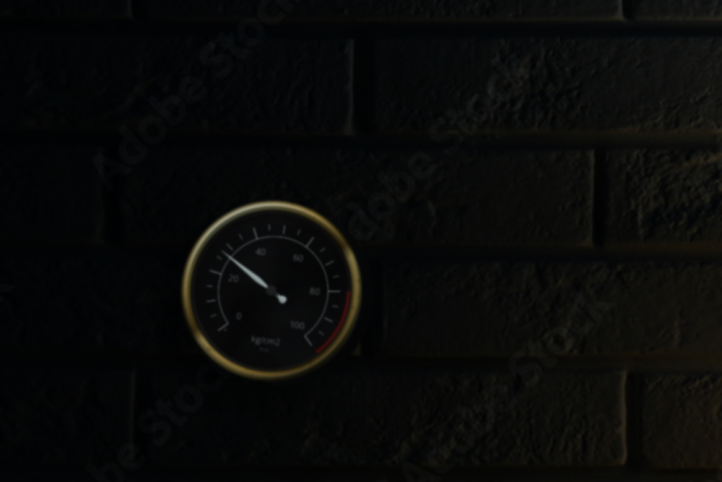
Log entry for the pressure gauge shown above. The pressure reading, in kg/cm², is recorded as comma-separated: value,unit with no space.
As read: 27.5,kg/cm²
